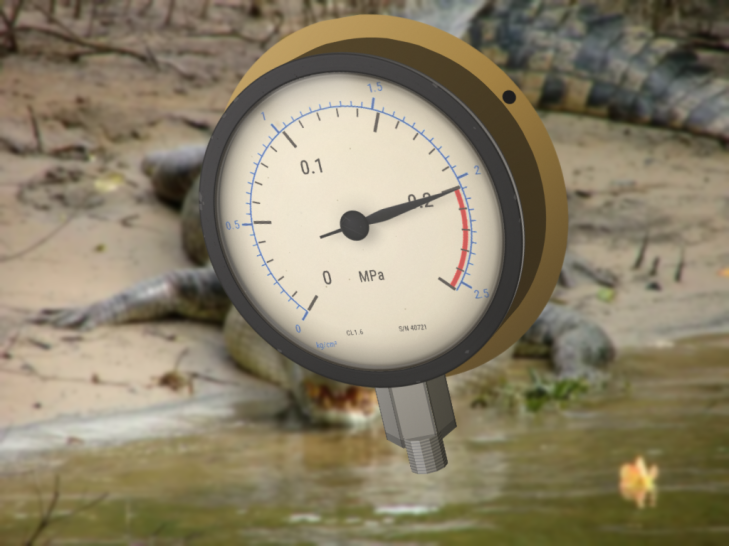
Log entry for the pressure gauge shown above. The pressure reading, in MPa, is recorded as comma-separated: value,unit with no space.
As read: 0.2,MPa
